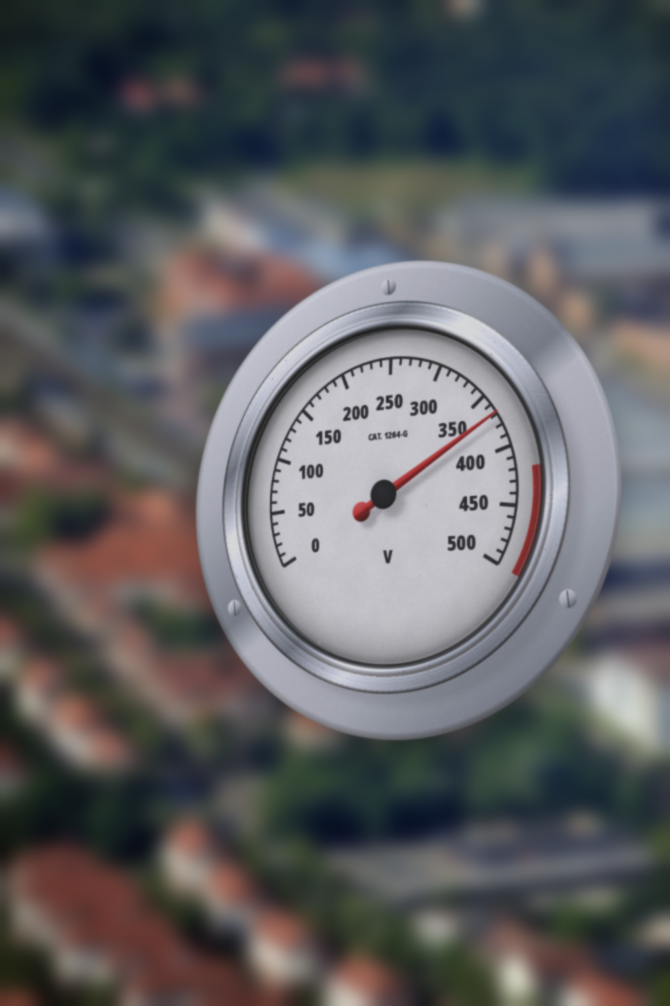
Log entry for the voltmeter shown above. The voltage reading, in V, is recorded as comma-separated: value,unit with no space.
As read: 370,V
